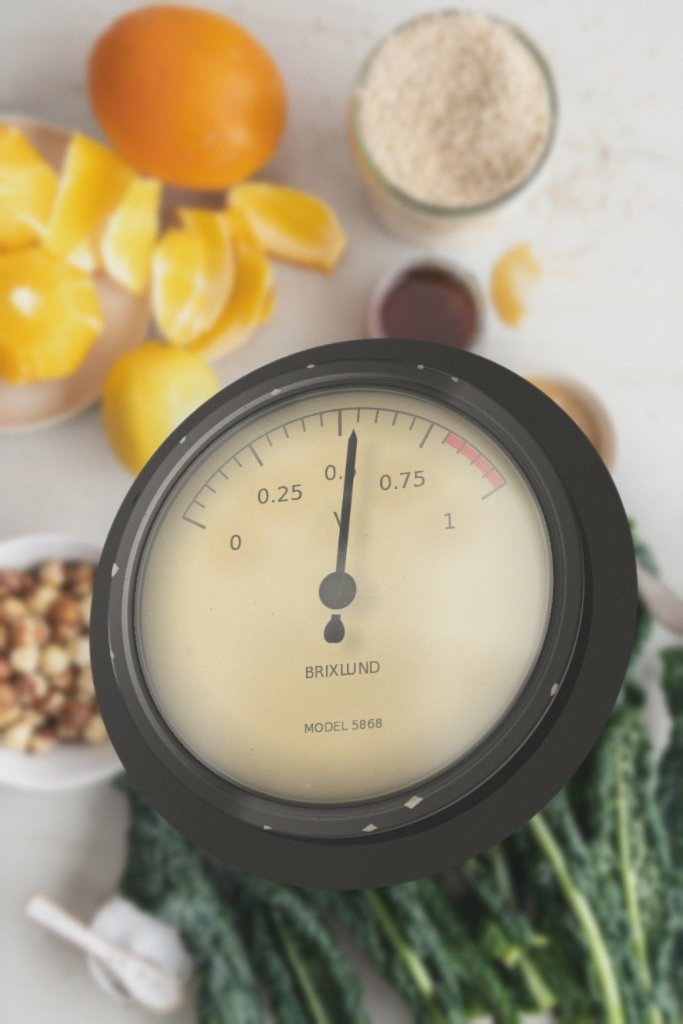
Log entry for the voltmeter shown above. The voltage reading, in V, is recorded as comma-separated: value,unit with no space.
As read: 0.55,V
